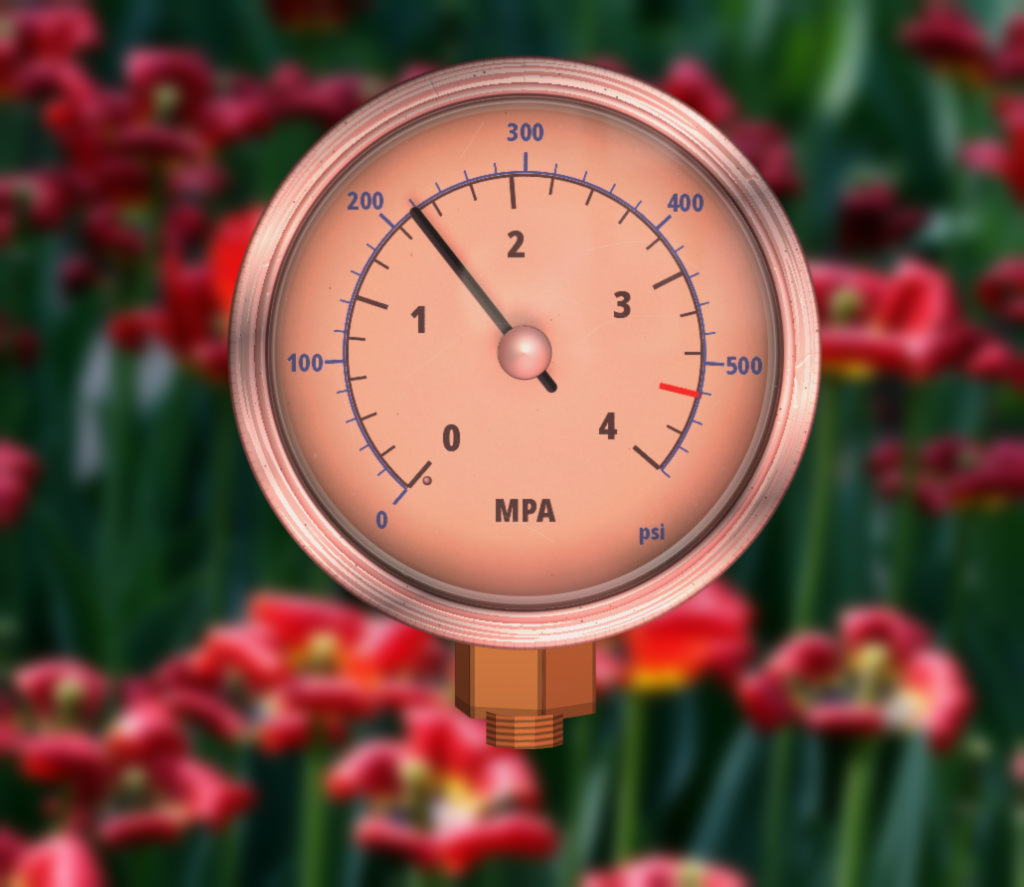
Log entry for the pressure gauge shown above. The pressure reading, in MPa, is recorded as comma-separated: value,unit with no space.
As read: 1.5,MPa
